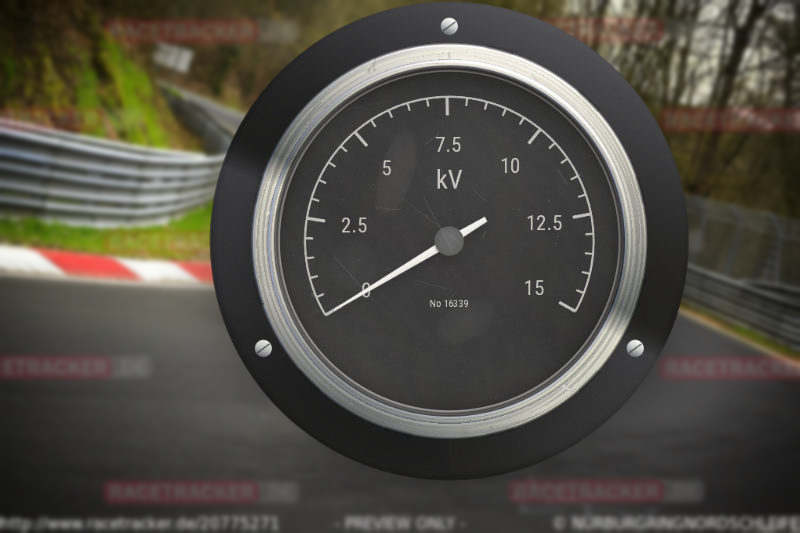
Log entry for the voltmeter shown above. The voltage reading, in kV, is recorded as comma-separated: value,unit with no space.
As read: 0,kV
